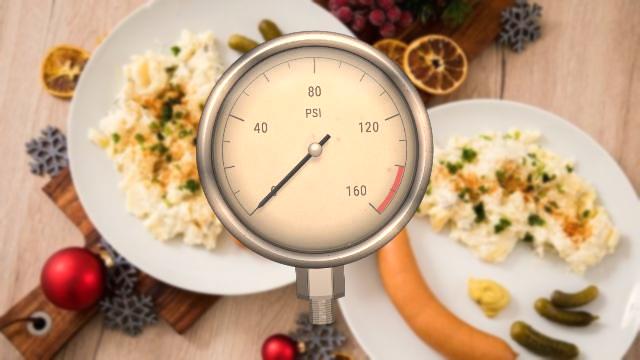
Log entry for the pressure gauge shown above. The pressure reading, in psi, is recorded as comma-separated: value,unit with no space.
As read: 0,psi
